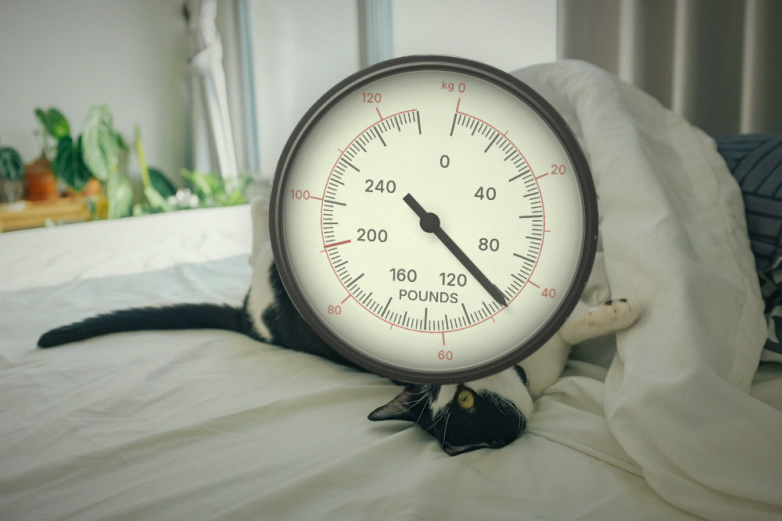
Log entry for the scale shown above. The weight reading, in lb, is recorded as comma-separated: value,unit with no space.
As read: 102,lb
